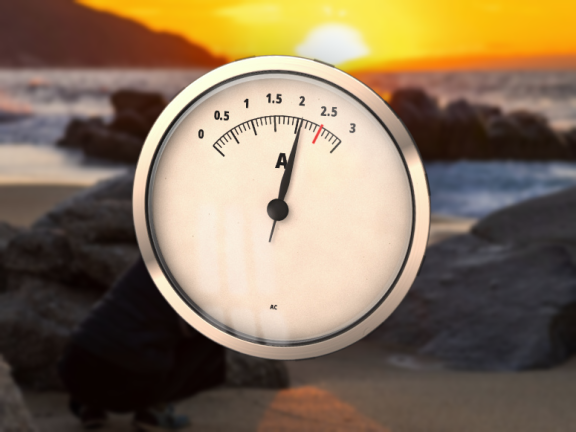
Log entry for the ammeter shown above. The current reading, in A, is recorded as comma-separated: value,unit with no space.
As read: 2.1,A
